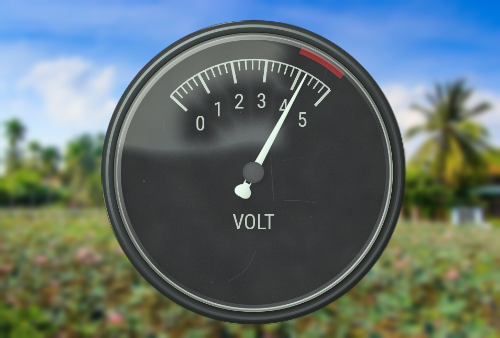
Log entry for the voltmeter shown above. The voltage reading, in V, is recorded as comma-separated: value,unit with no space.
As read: 4.2,V
